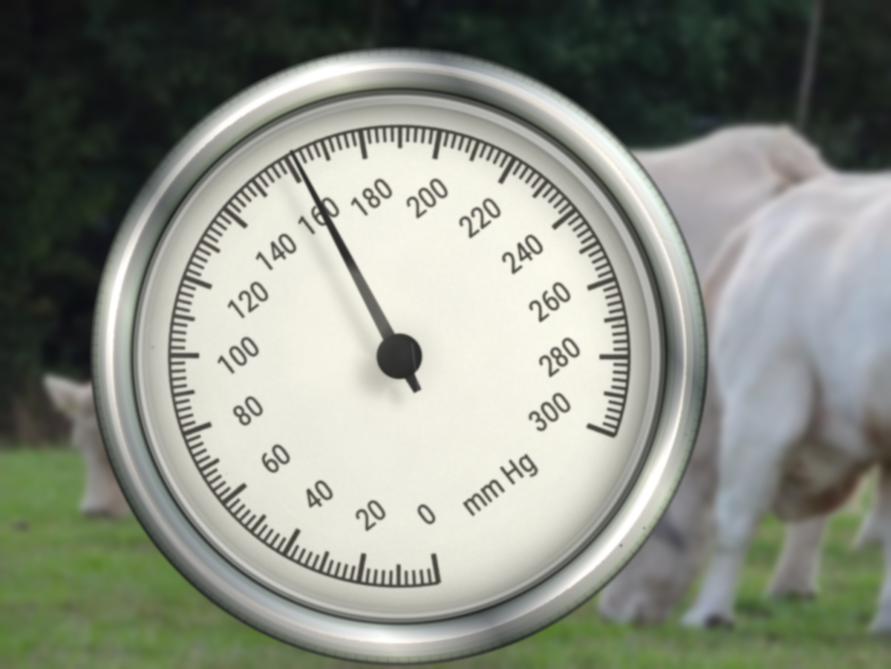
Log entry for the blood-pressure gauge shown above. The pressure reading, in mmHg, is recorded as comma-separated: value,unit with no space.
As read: 162,mmHg
